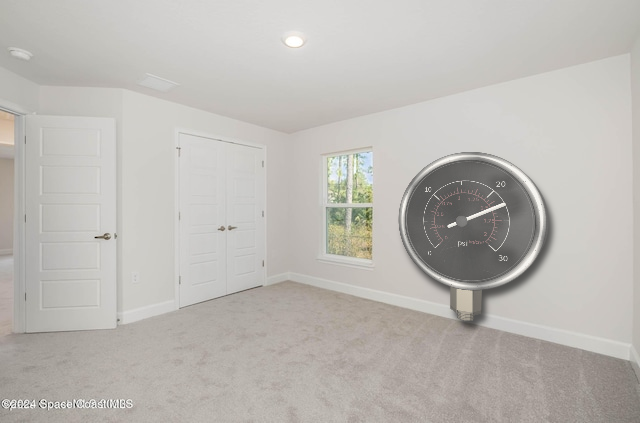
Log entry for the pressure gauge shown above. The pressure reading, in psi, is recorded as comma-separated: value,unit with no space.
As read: 22.5,psi
